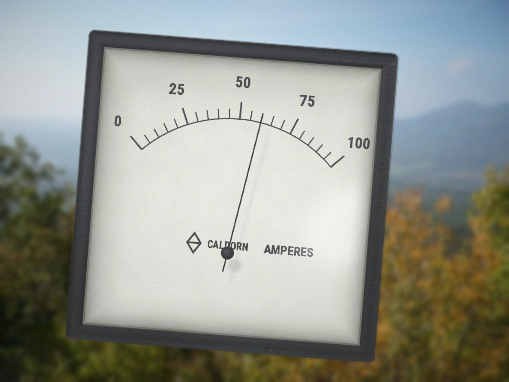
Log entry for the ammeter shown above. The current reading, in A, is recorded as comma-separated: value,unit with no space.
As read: 60,A
